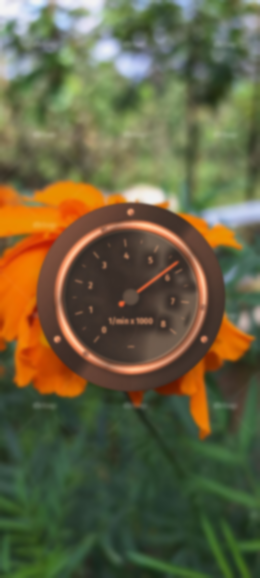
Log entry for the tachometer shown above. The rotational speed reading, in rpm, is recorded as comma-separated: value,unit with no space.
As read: 5750,rpm
